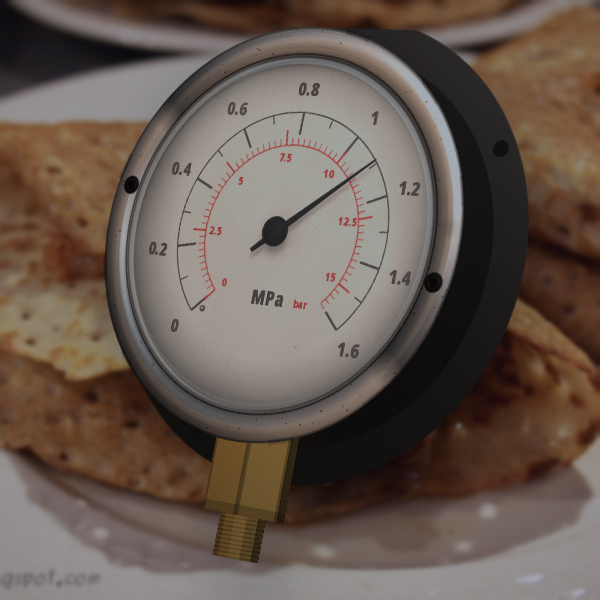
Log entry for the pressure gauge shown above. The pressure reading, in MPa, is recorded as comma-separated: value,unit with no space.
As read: 1.1,MPa
